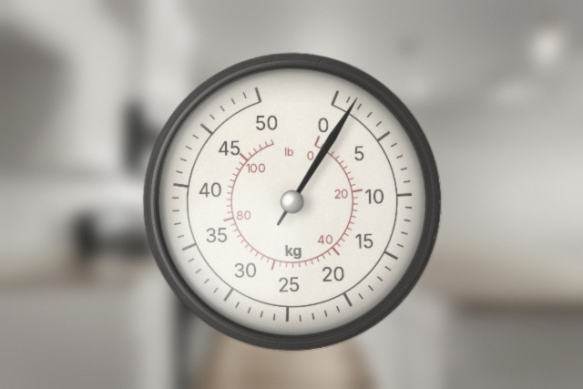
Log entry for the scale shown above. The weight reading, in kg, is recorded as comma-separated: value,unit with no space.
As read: 1.5,kg
